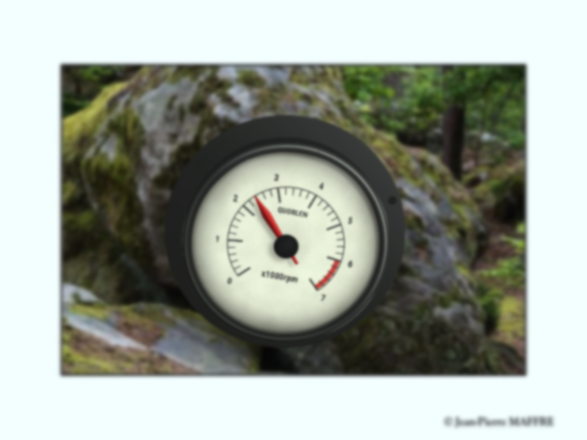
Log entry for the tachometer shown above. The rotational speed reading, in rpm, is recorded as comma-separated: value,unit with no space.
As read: 2400,rpm
